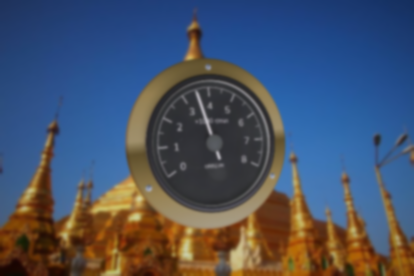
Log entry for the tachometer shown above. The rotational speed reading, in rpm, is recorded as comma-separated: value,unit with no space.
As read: 3500,rpm
